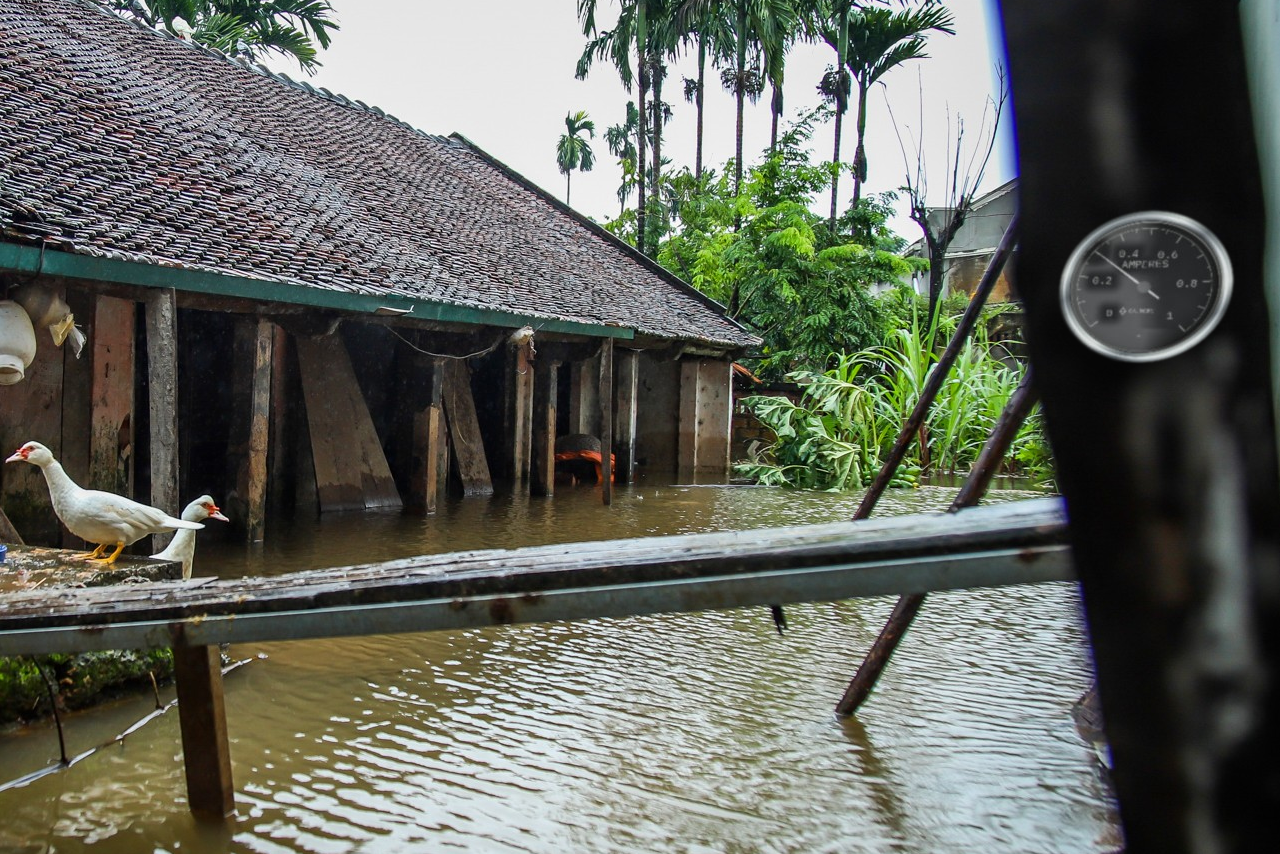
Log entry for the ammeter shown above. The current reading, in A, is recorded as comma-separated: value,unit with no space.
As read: 0.3,A
